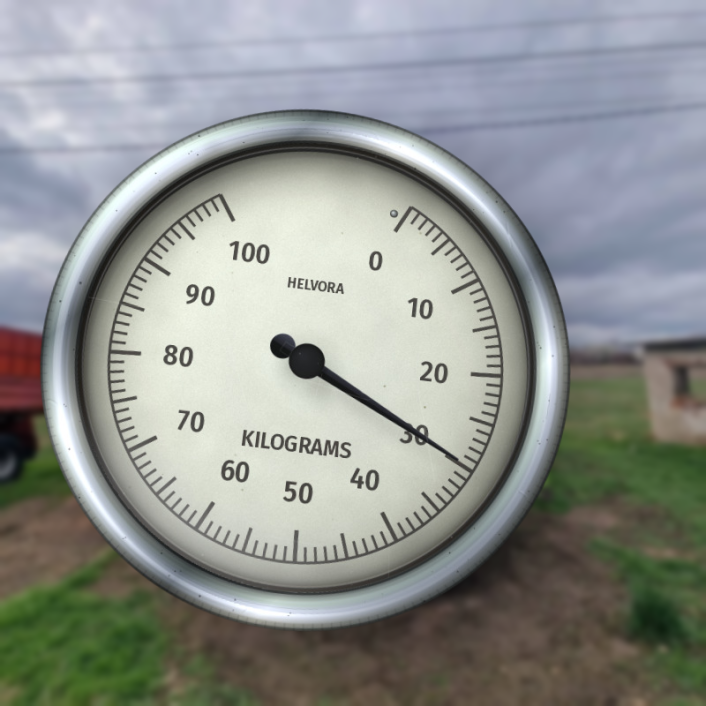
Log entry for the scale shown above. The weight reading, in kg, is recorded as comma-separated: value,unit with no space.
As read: 30,kg
